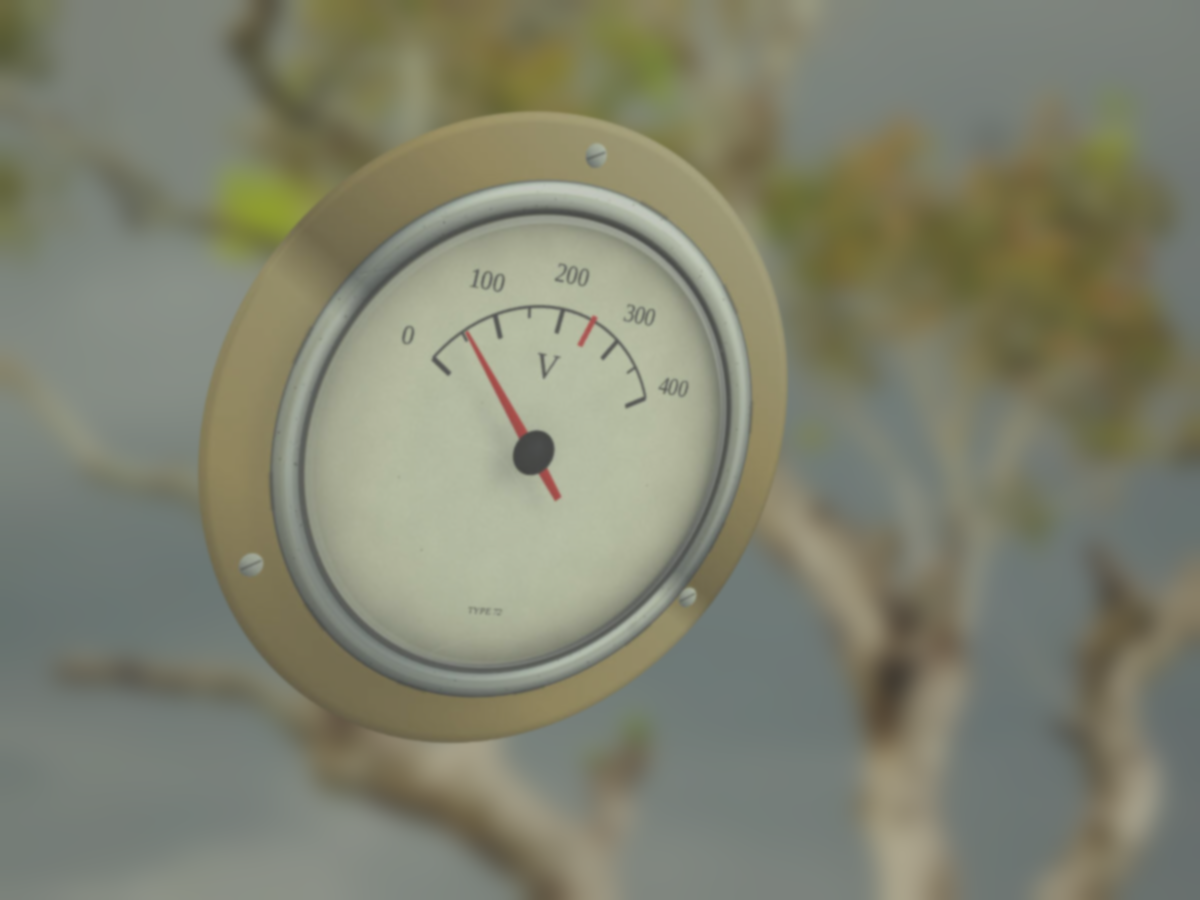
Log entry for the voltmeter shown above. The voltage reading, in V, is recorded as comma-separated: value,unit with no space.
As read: 50,V
